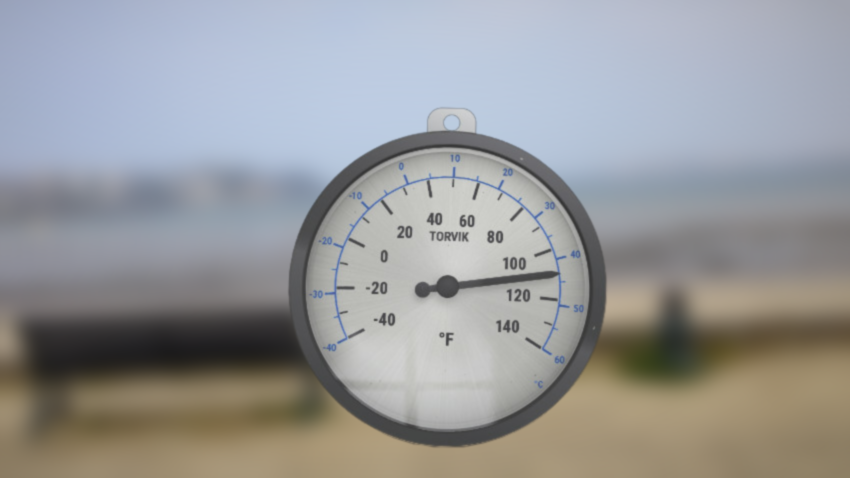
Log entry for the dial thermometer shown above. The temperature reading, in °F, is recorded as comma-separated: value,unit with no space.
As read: 110,°F
